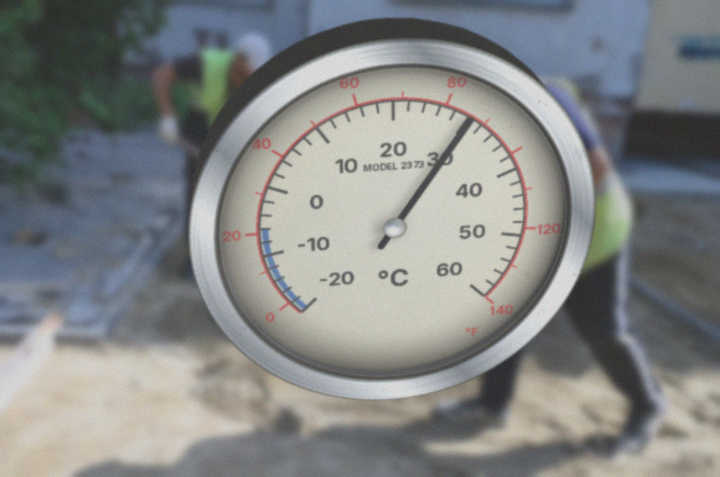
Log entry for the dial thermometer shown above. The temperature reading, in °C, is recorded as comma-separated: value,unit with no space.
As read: 30,°C
